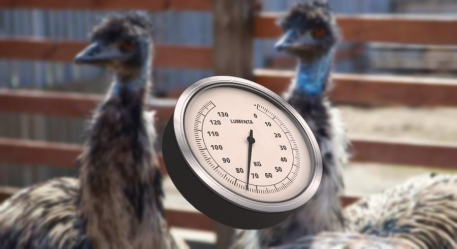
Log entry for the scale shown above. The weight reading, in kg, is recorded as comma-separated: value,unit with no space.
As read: 75,kg
